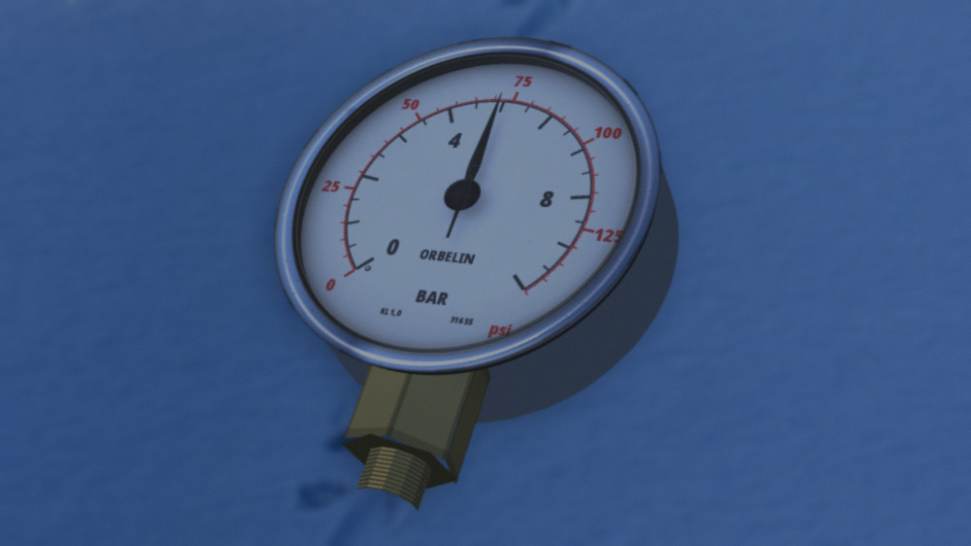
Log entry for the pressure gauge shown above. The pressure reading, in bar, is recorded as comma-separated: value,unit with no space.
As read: 5,bar
